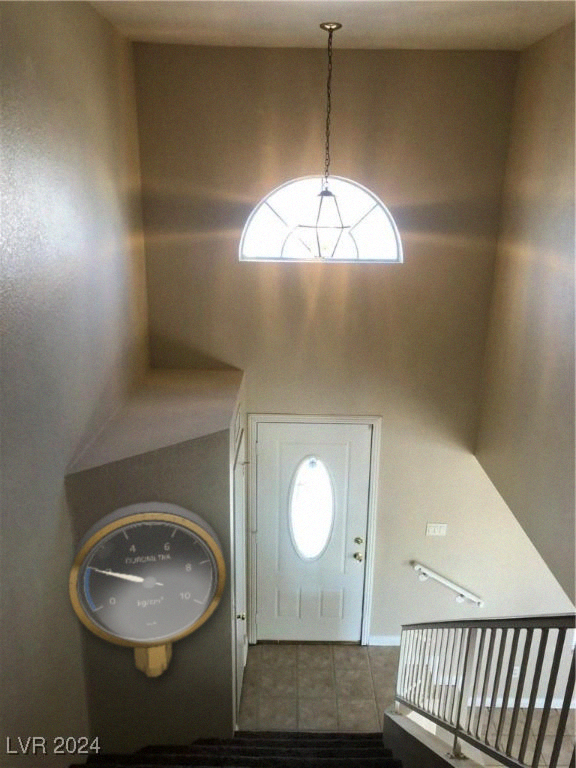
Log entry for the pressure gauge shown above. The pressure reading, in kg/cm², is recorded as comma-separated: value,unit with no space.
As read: 2,kg/cm²
